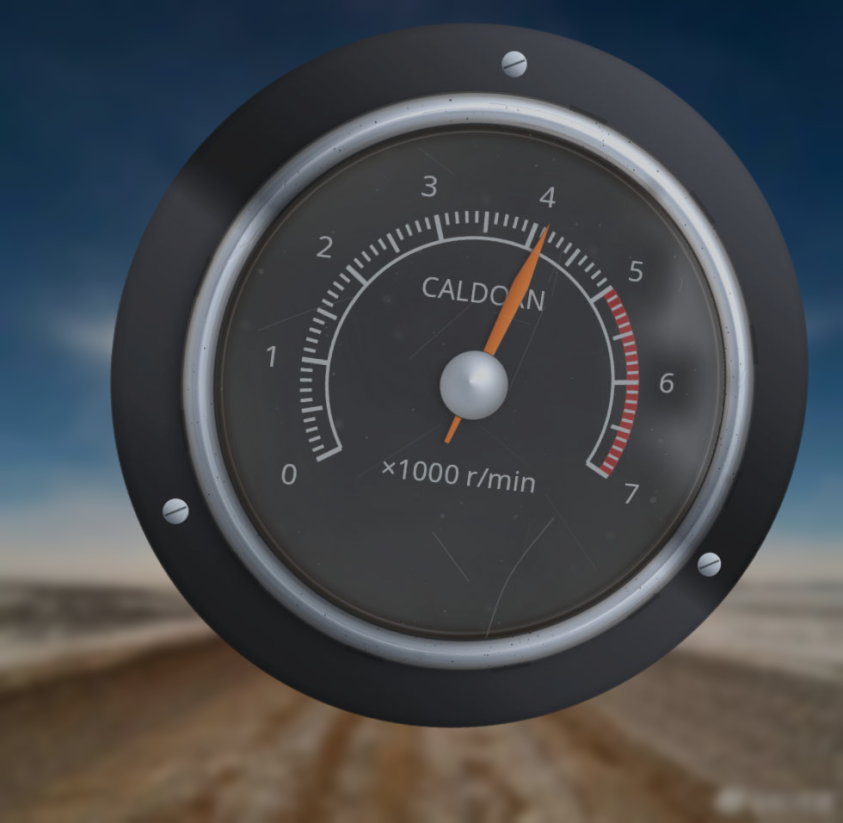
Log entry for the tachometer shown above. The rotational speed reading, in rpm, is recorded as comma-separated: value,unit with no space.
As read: 4100,rpm
